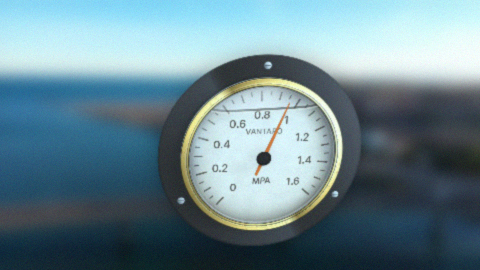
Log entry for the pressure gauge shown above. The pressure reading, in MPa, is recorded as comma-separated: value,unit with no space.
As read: 0.95,MPa
